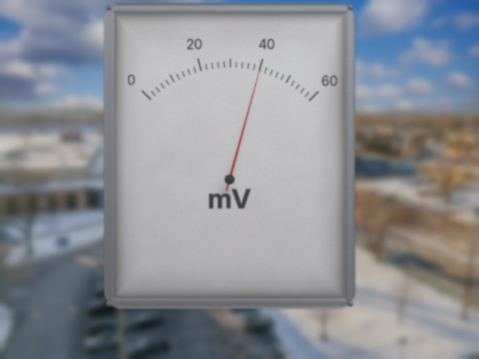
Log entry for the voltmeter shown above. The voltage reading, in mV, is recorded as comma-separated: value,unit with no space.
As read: 40,mV
